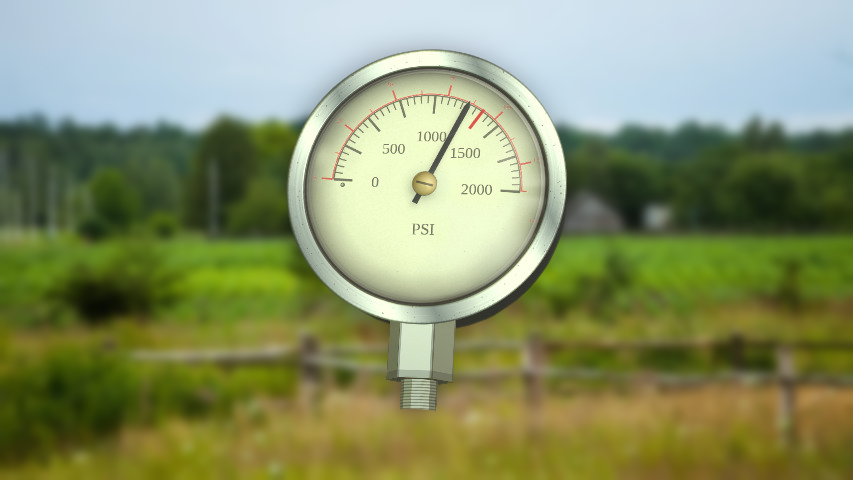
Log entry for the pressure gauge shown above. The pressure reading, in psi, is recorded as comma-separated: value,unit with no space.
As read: 1250,psi
